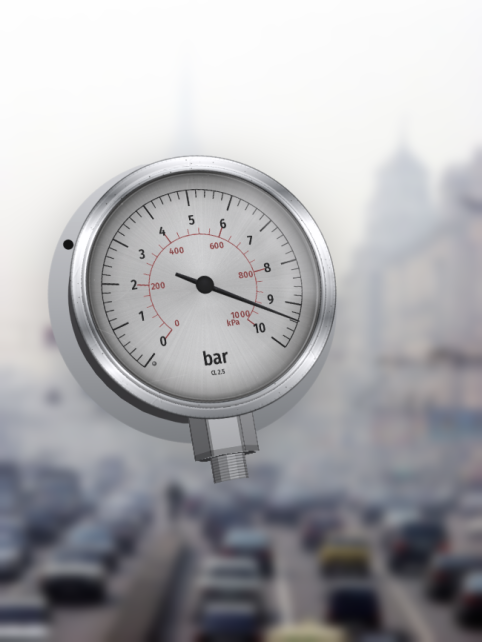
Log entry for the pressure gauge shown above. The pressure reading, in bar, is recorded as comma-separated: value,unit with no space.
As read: 9.4,bar
